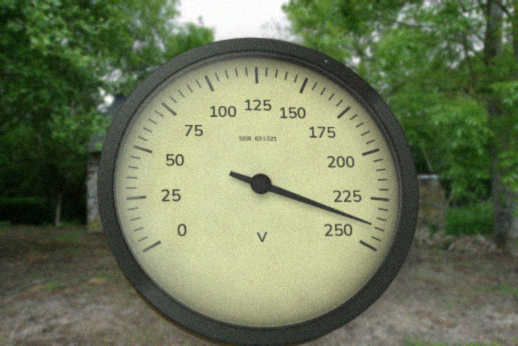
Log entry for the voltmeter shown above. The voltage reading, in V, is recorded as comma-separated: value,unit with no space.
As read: 240,V
